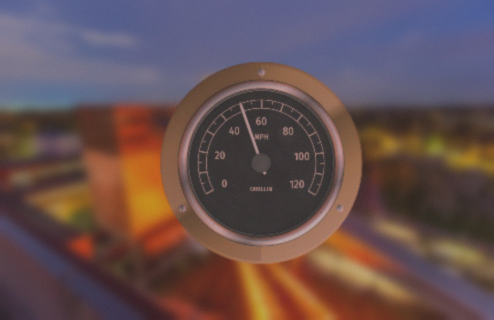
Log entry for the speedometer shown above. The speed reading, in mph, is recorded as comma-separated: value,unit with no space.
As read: 50,mph
